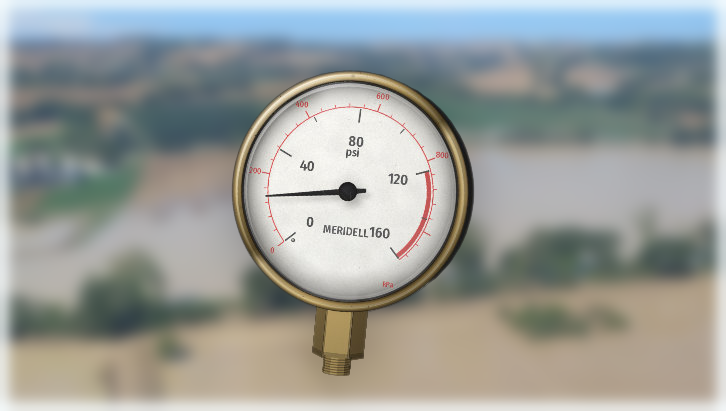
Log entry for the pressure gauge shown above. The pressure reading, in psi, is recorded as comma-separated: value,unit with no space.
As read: 20,psi
